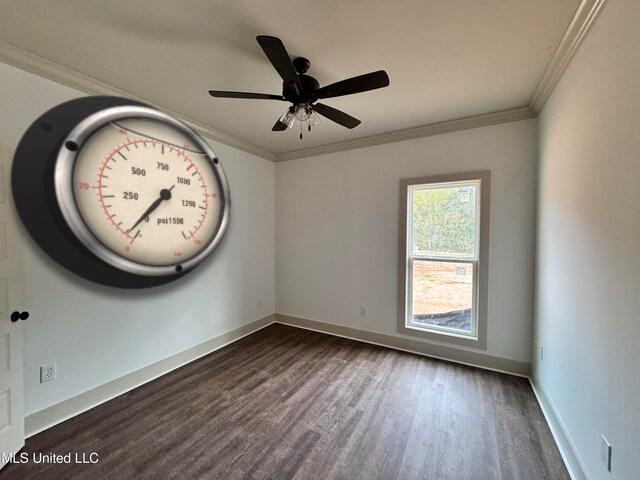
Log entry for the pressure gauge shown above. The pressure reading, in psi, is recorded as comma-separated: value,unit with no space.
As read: 50,psi
